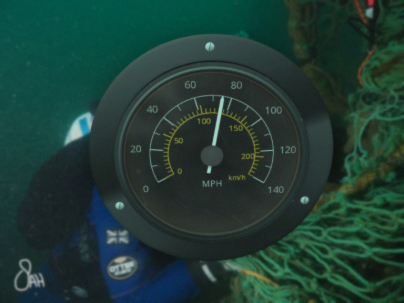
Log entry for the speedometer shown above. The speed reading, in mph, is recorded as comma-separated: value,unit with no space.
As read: 75,mph
